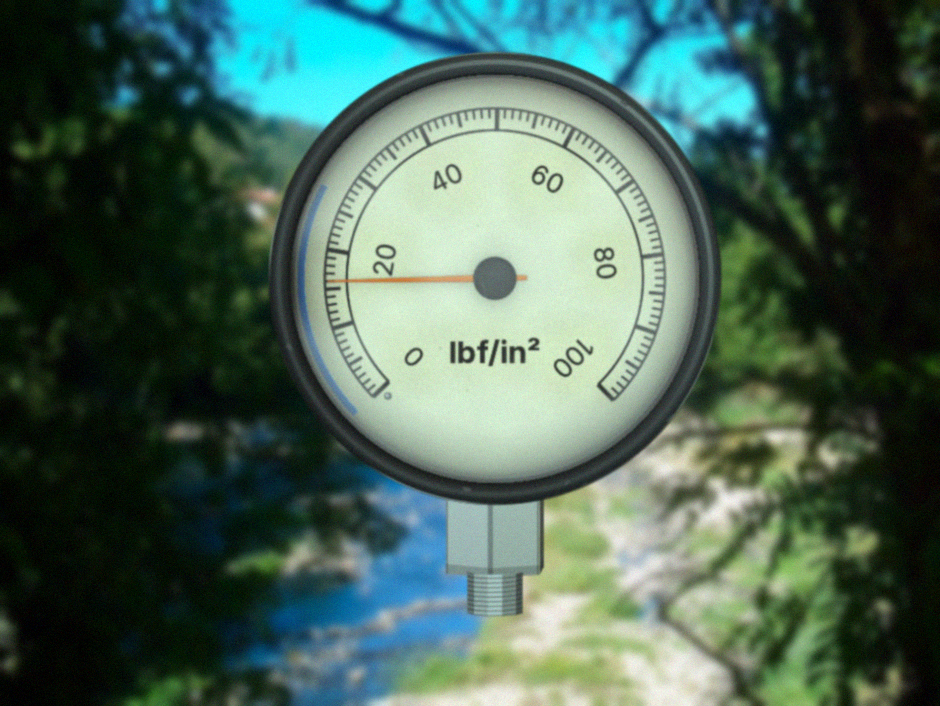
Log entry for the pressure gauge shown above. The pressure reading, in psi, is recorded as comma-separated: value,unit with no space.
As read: 16,psi
